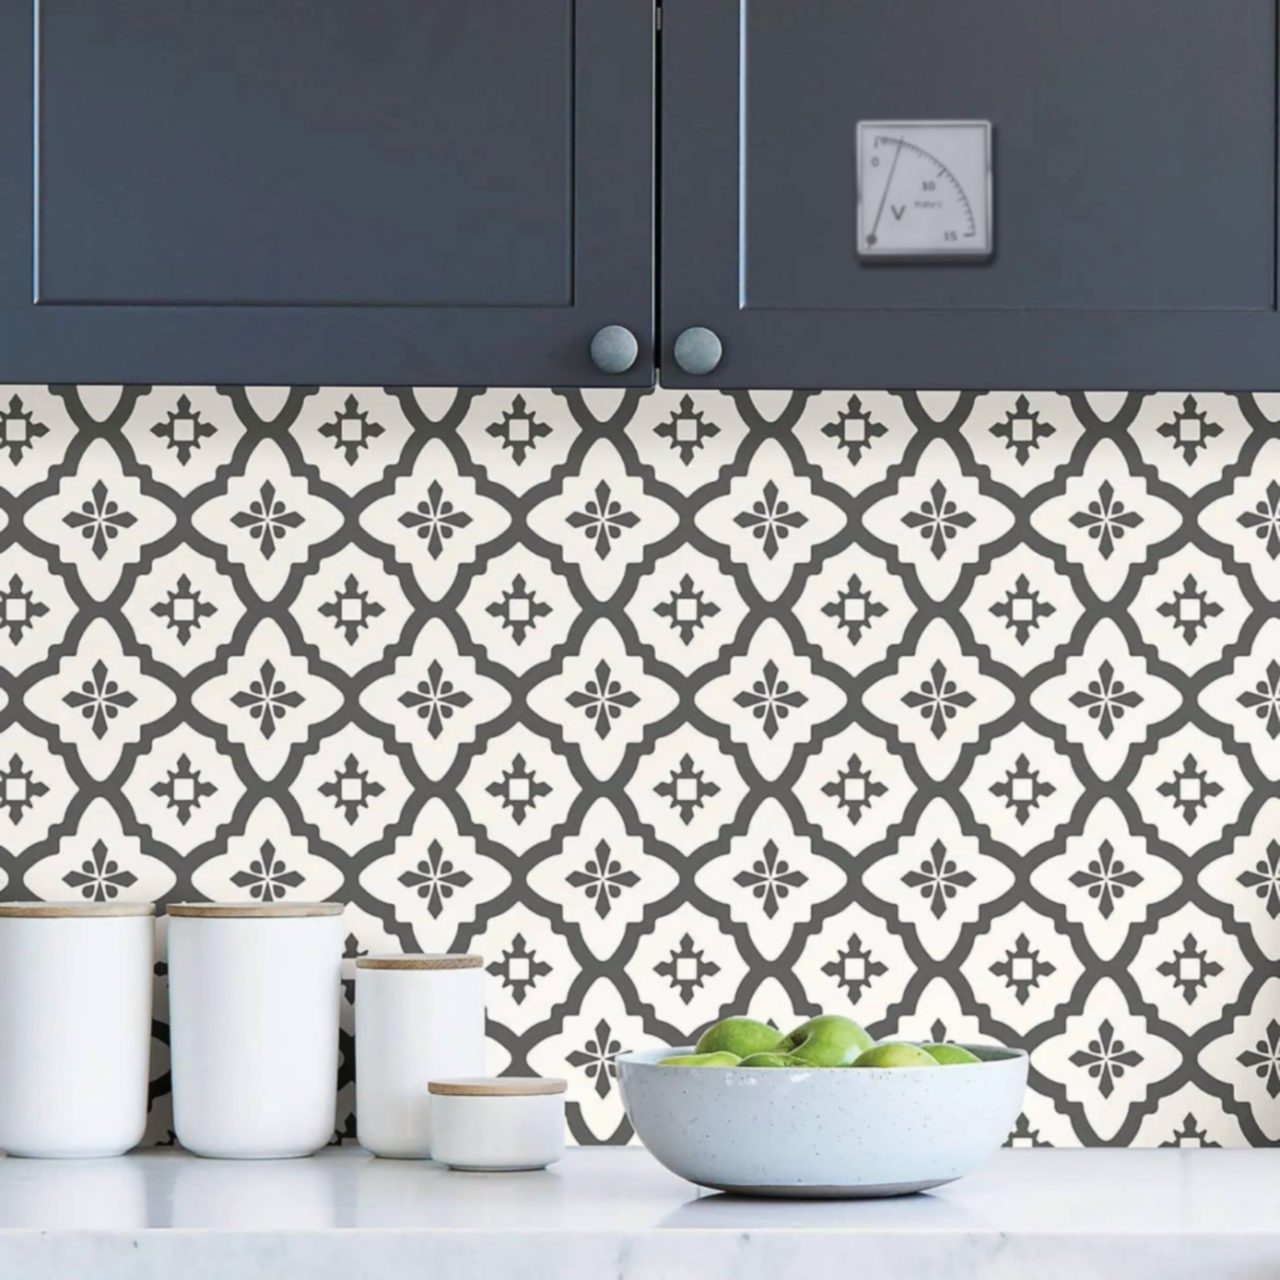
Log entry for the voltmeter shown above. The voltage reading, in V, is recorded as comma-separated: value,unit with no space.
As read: 5,V
